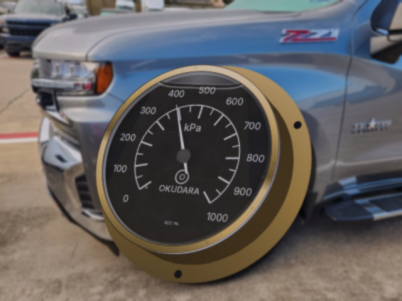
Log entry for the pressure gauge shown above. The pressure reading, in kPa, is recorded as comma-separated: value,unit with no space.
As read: 400,kPa
